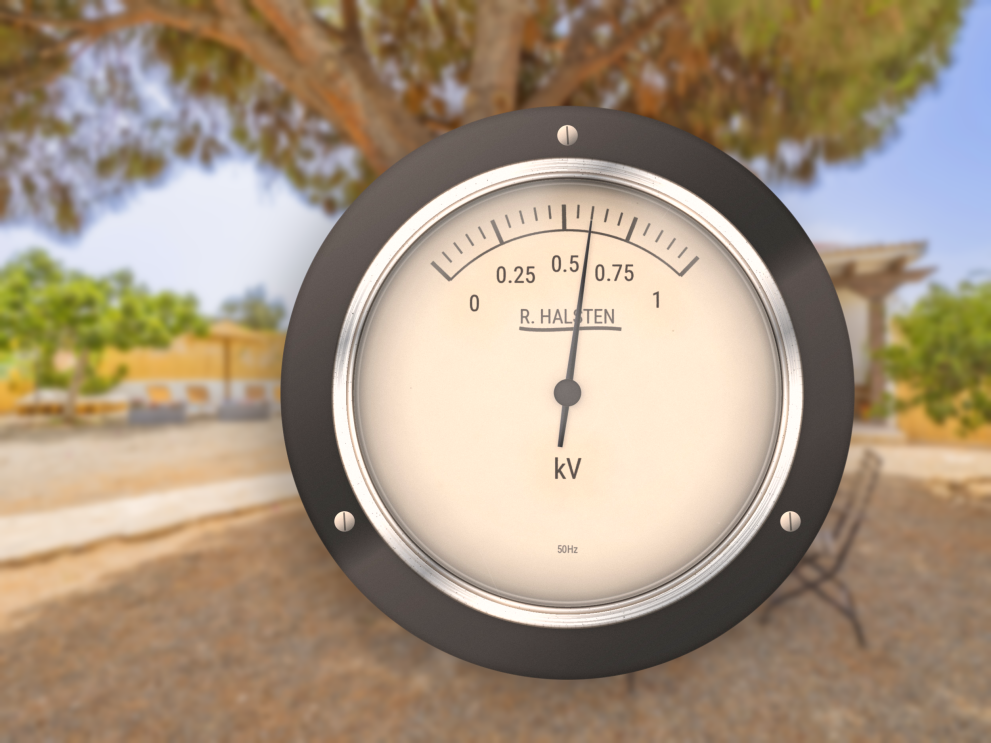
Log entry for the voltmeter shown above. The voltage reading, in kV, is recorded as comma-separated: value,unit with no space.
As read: 0.6,kV
